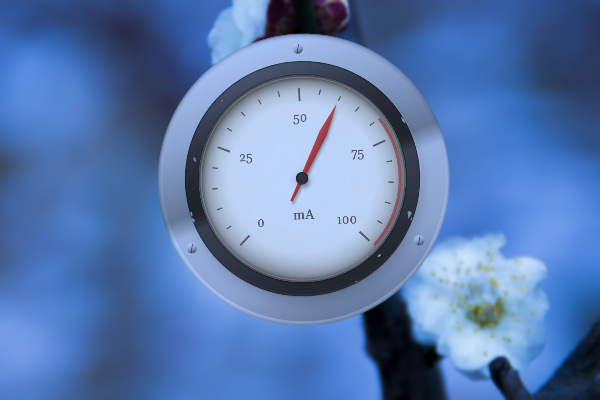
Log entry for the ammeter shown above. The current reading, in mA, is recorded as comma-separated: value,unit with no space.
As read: 60,mA
